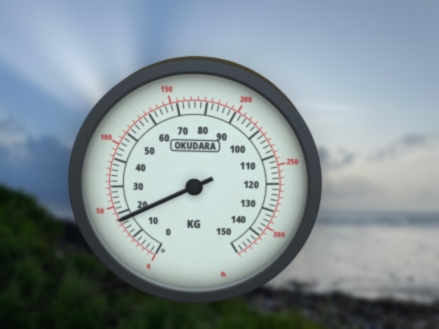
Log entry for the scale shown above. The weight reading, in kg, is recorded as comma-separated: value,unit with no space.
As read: 18,kg
